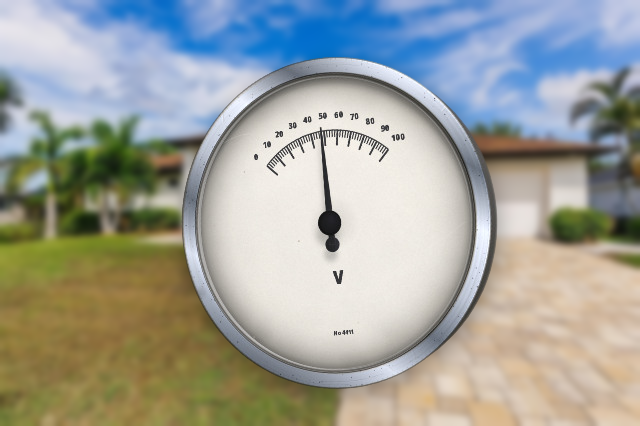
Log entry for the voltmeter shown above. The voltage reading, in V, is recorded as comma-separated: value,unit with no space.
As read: 50,V
